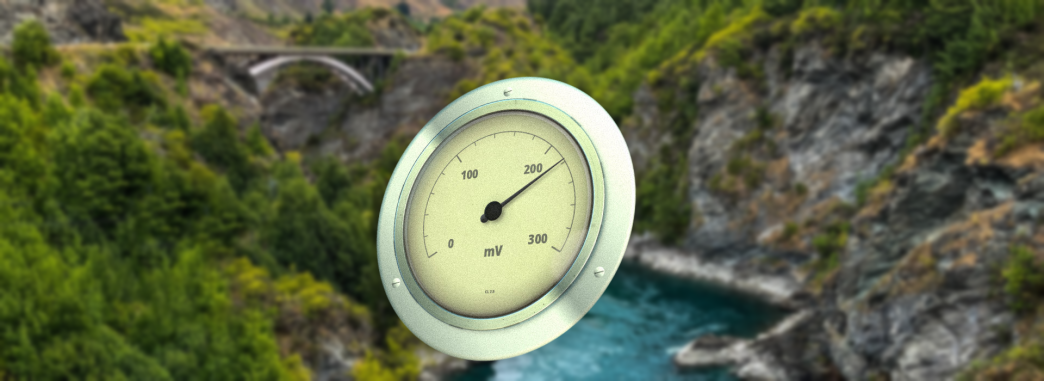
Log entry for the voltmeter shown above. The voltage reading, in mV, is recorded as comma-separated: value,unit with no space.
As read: 220,mV
